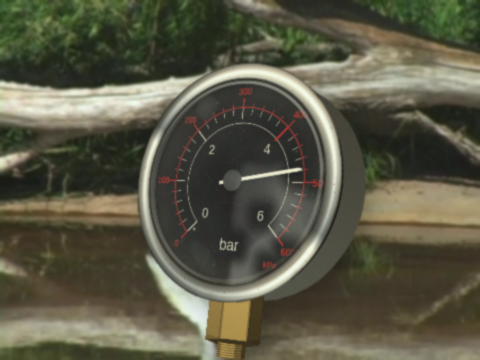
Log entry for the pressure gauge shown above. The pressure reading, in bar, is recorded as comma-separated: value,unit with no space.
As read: 4.8,bar
